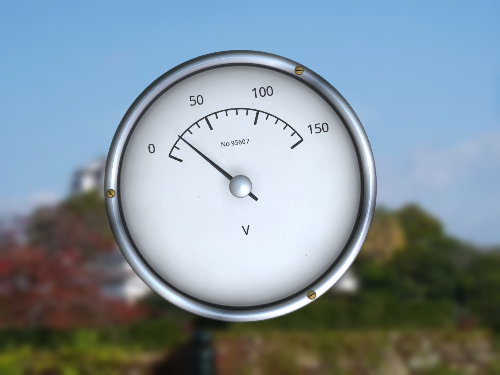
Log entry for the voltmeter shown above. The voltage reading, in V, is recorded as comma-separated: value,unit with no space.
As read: 20,V
